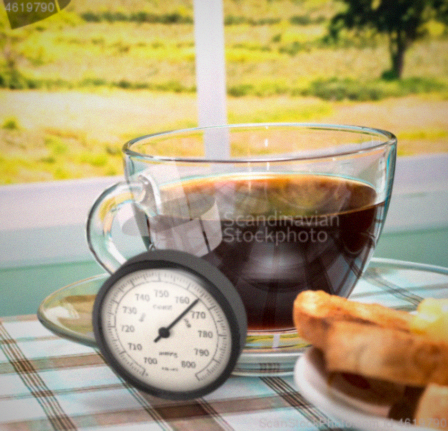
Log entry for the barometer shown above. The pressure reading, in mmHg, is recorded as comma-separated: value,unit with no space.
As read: 765,mmHg
